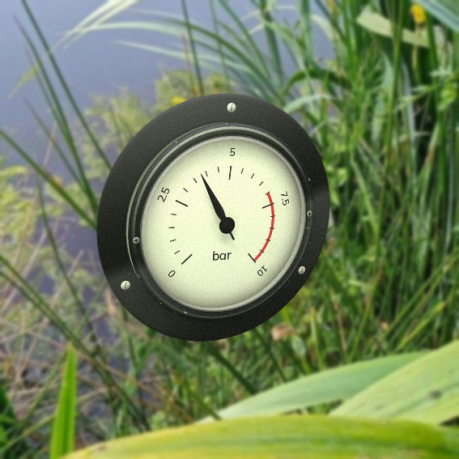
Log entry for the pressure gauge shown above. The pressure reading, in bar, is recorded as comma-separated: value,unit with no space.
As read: 3.75,bar
